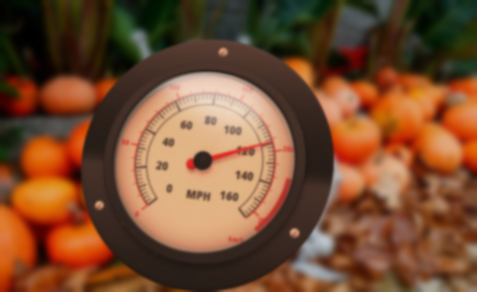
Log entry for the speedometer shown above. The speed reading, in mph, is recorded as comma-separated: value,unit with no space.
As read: 120,mph
